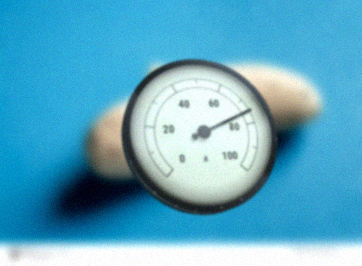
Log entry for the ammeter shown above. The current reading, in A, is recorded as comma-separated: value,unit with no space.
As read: 75,A
